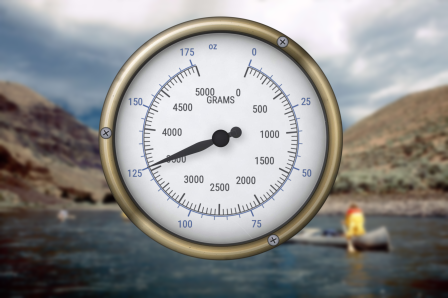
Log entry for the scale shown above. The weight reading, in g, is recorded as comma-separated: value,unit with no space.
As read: 3550,g
